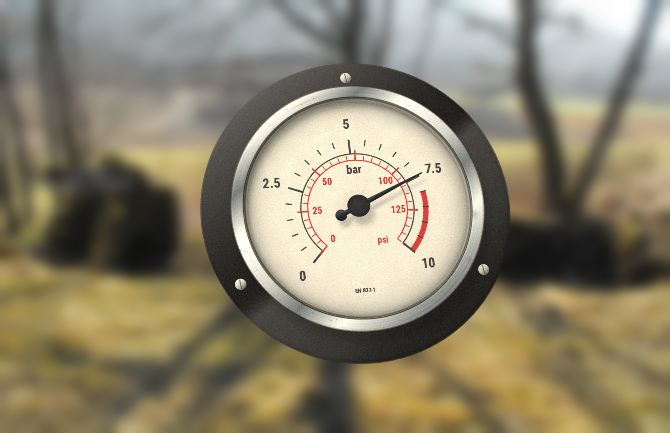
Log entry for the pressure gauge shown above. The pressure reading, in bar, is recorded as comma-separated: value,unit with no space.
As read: 7.5,bar
